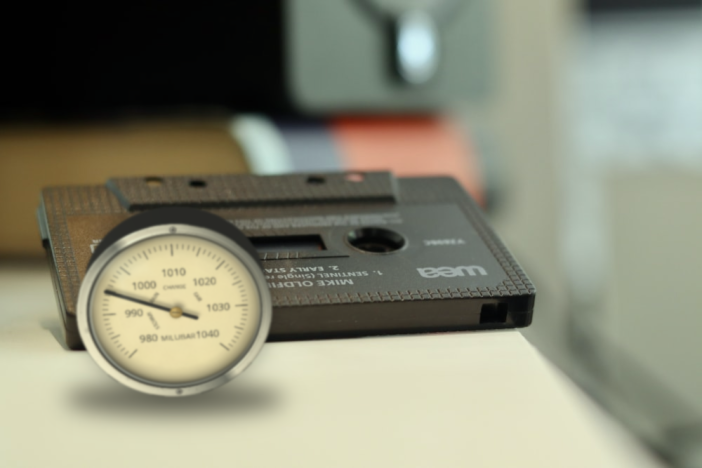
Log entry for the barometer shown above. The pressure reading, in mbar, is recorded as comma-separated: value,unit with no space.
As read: 995,mbar
